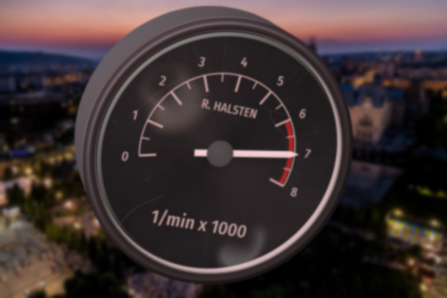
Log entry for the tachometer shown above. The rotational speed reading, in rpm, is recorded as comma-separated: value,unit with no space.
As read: 7000,rpm
